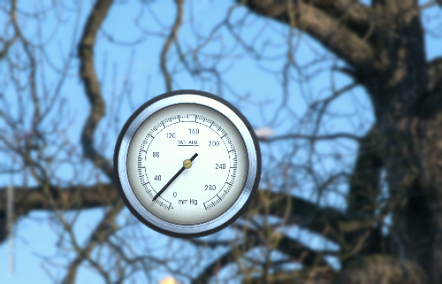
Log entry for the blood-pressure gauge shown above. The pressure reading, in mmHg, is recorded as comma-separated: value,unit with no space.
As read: 20,mmHg
